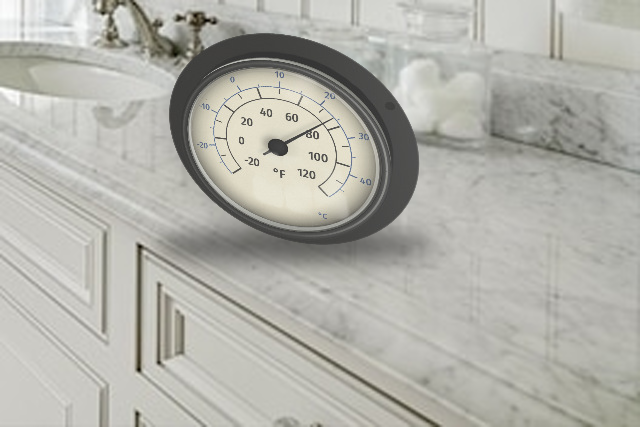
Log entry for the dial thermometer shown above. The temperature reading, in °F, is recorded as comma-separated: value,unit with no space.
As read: 75,°F
